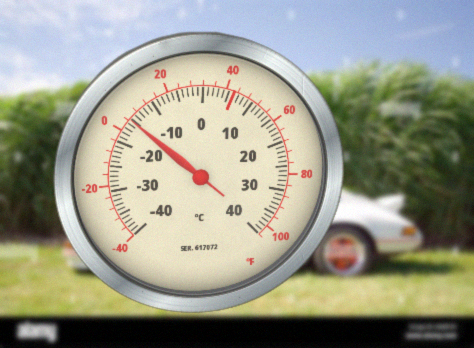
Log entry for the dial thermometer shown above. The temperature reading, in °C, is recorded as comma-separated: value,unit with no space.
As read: -15,°C
